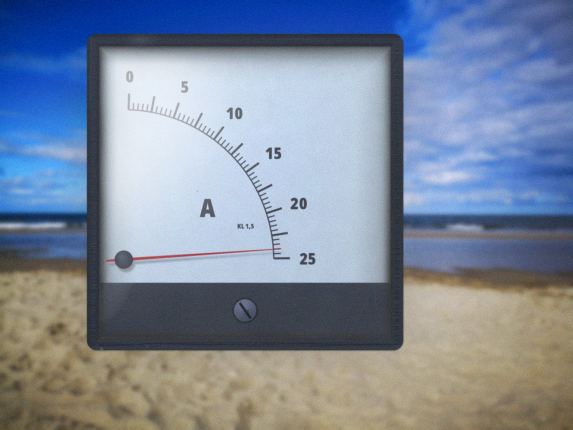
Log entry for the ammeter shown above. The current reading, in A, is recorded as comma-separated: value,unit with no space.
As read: 24,A
